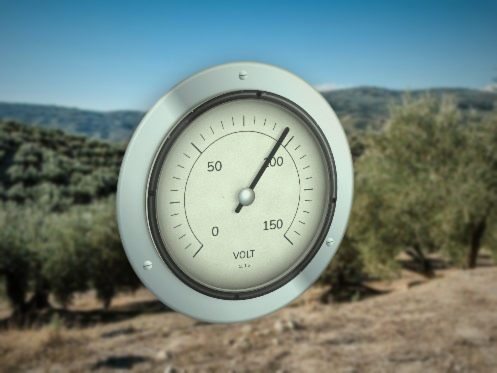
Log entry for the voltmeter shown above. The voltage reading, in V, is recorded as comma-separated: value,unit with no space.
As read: 95,V
